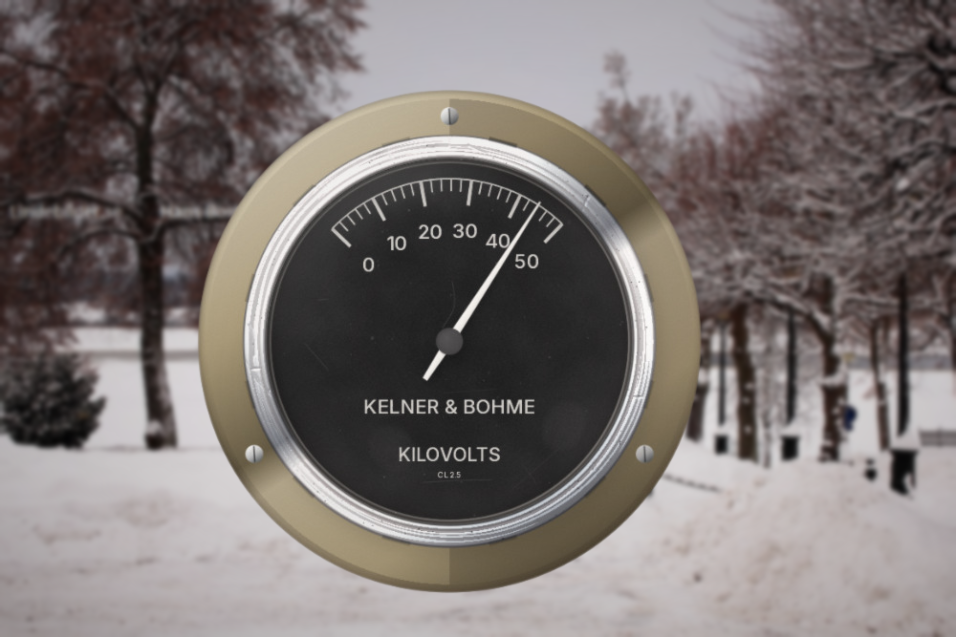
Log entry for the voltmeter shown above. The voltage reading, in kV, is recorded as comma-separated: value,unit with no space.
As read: 44,kV
